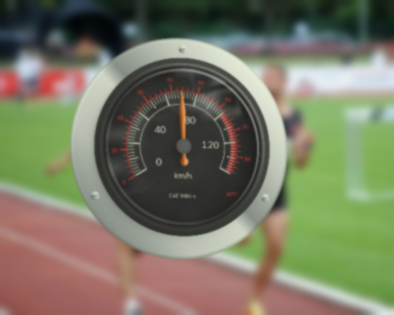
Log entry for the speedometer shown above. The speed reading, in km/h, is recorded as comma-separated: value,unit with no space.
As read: 70,km/h
